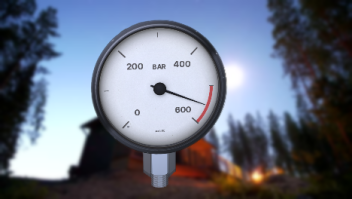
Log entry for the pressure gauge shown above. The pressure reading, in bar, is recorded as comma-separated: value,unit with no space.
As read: 550,bar
